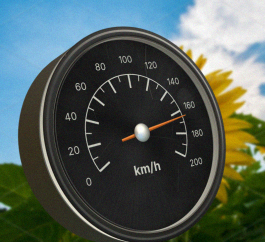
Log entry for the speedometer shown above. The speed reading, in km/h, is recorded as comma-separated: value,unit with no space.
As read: 165,km/h
